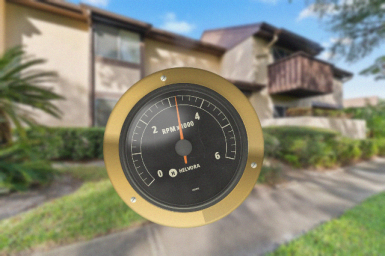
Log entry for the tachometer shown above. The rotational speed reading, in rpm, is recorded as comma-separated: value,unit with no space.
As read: 3200,rpm
